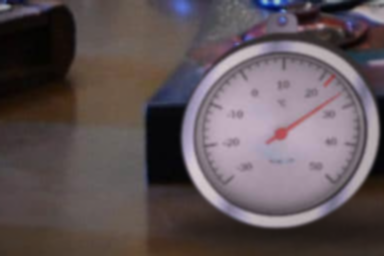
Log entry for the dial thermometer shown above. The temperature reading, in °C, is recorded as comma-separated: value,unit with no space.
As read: 26,°C
